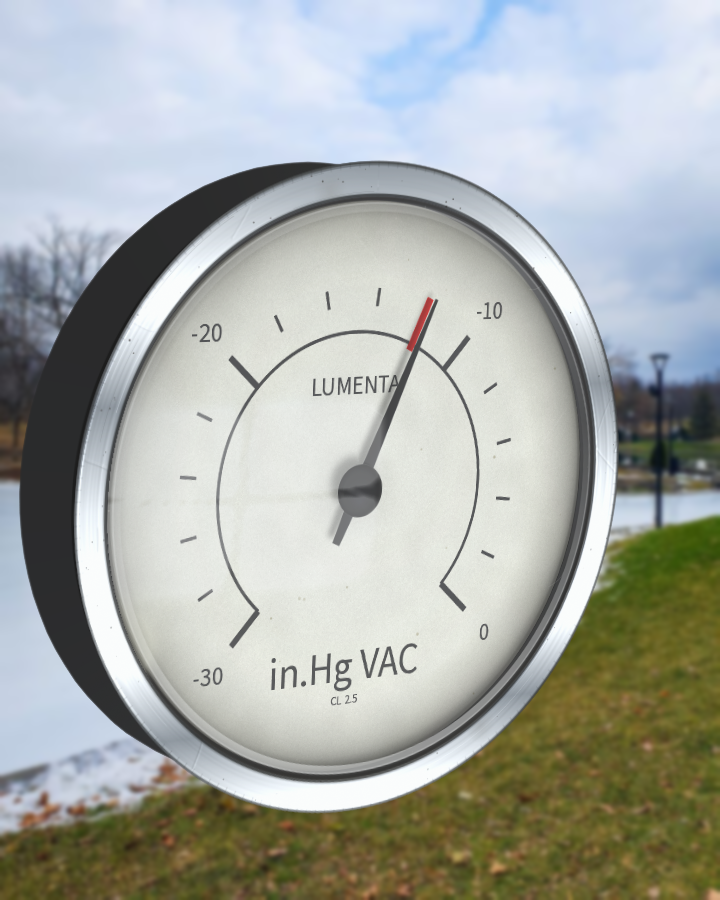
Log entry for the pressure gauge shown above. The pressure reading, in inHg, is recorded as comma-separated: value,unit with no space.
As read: -12,inHg
